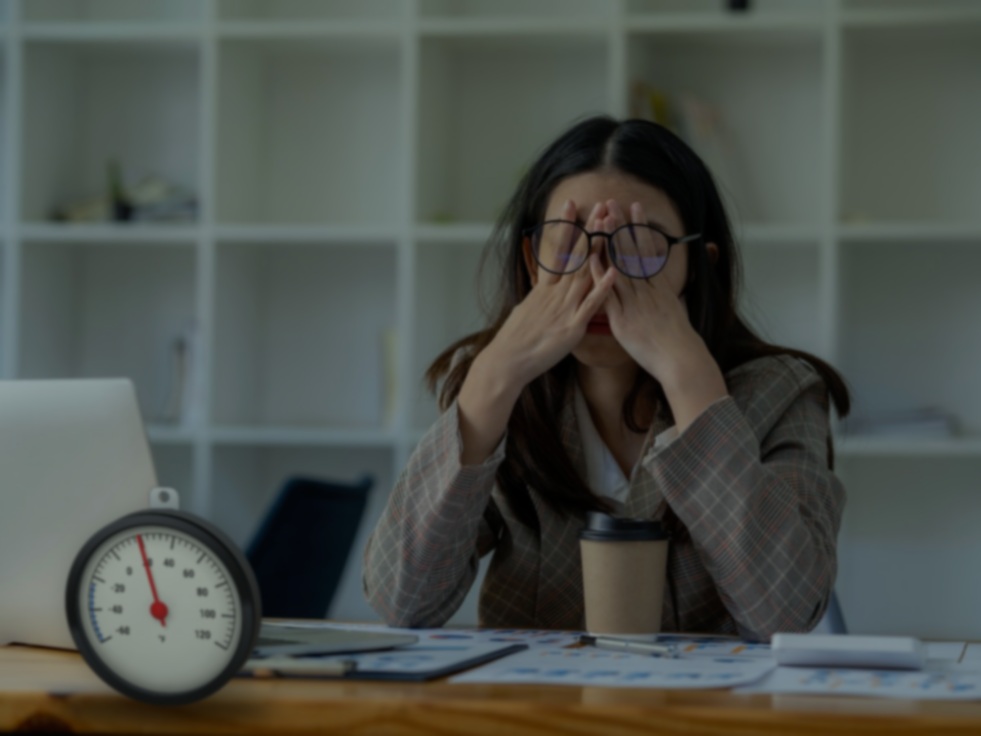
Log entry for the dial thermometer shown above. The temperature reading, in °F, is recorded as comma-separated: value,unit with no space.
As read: 20,°F
